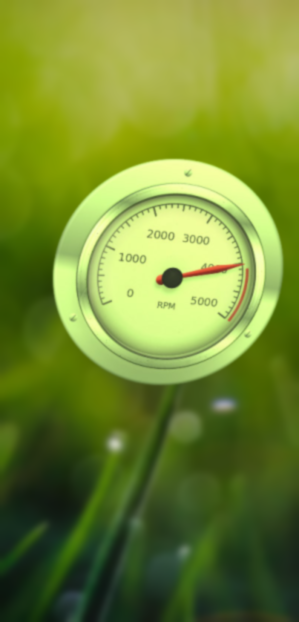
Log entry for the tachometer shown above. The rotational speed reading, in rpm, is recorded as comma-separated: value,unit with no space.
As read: 4000,rpm
